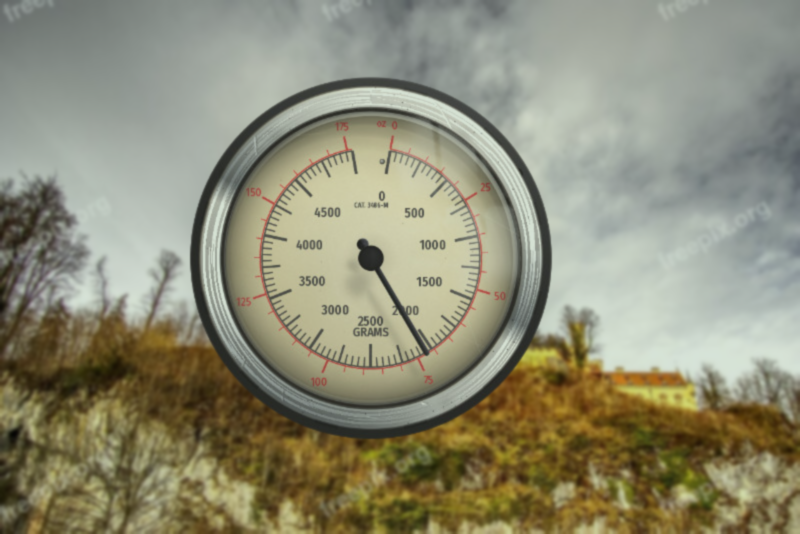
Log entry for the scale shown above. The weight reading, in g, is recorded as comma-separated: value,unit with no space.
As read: 2050,g
